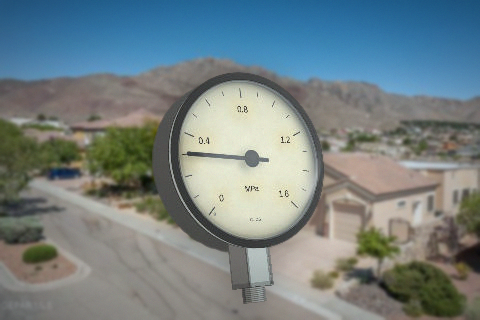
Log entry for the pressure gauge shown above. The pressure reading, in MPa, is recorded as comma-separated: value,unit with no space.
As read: 0.3,MPa
